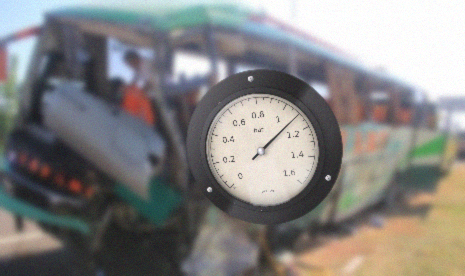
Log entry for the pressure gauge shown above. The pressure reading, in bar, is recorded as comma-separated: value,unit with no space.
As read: 1.1,bar
